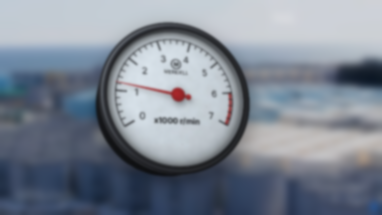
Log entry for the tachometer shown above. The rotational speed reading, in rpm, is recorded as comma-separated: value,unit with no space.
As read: 1200,rpm
